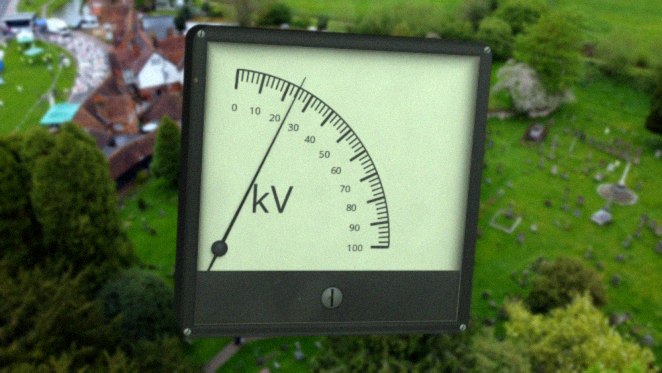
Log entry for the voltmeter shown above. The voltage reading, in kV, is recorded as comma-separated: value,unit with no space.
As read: 24,kV
